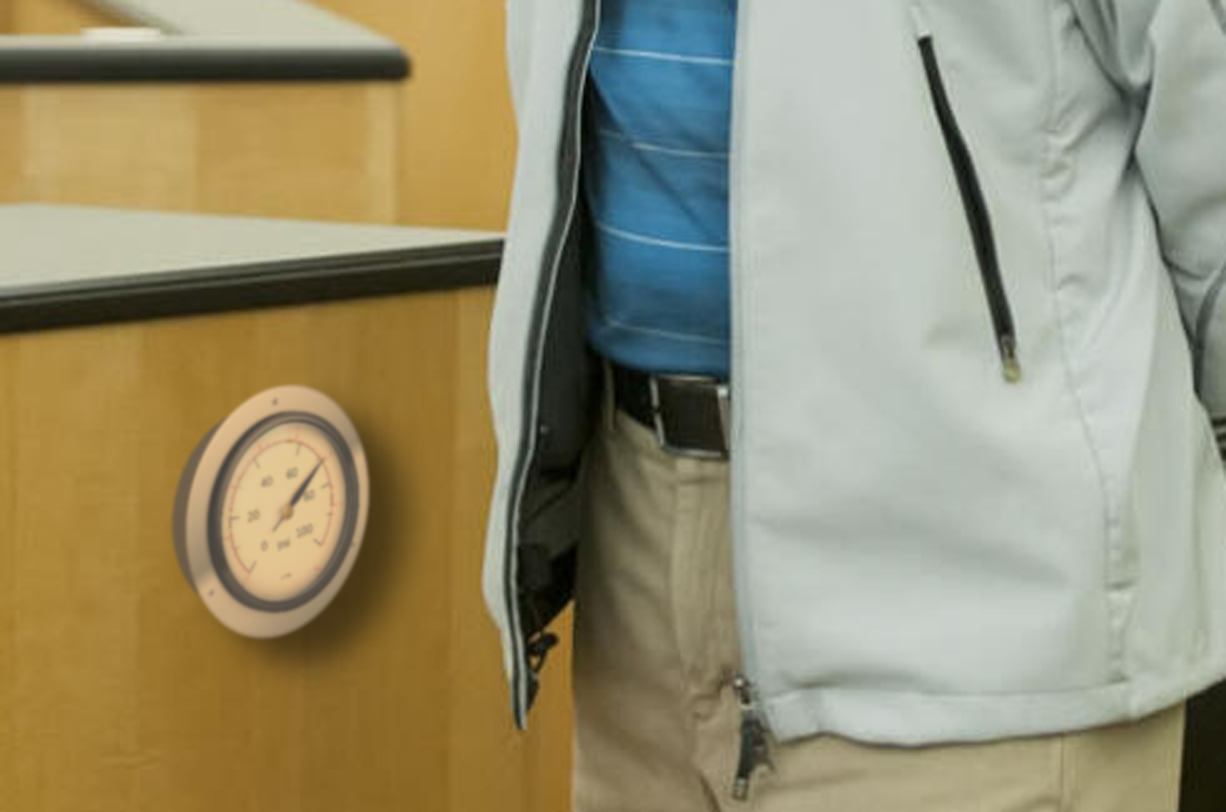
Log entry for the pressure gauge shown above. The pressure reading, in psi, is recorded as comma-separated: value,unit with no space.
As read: 70,psi
